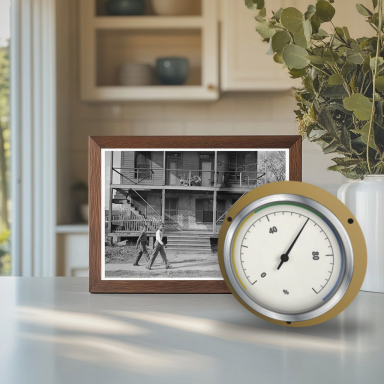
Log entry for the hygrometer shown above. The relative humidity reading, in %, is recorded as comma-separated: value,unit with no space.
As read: 60,%
